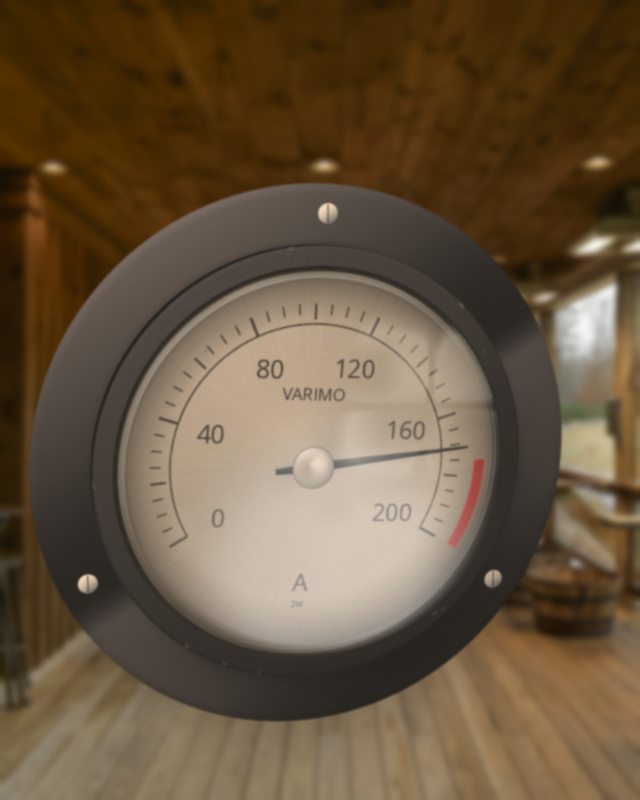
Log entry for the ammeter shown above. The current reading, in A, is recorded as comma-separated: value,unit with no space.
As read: 170,A
